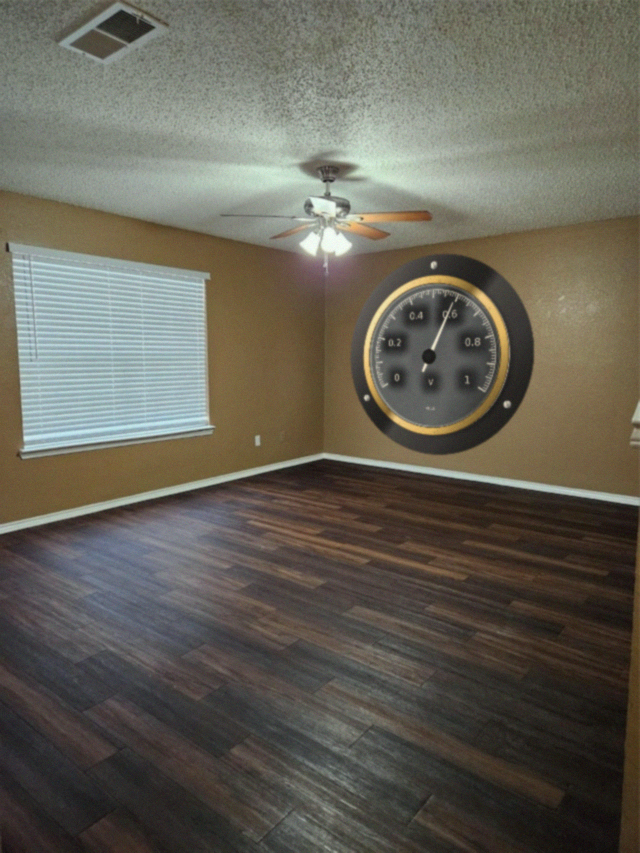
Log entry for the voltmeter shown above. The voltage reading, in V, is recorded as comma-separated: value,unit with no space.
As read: 0.6,V
